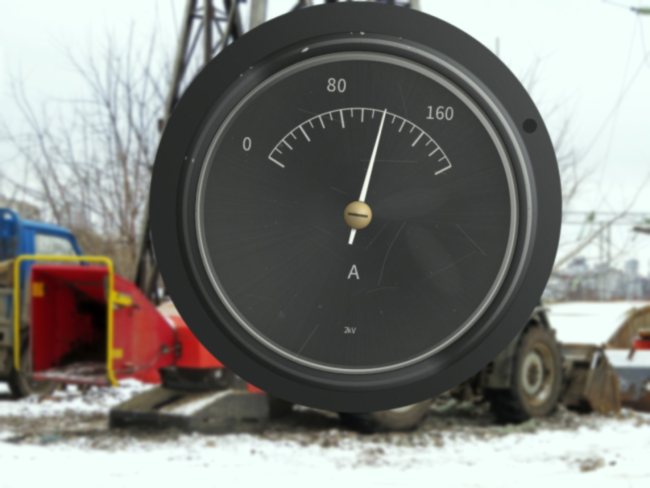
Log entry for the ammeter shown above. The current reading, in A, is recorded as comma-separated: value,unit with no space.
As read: 120,A
